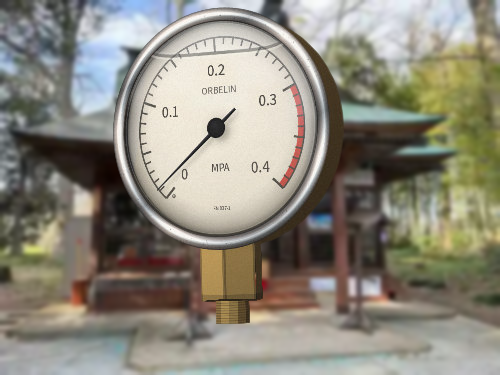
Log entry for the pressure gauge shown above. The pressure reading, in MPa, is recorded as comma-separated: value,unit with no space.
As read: 0.01,MPa
